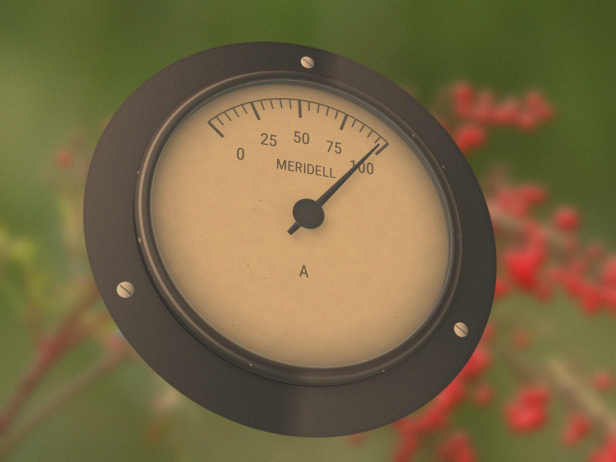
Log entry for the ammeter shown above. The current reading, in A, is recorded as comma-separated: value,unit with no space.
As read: 97.5,A
